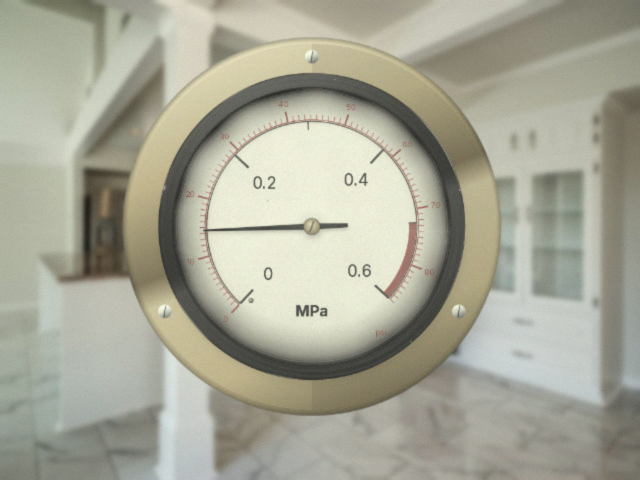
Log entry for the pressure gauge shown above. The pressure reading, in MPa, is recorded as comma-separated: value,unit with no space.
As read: 0.1,MPa
